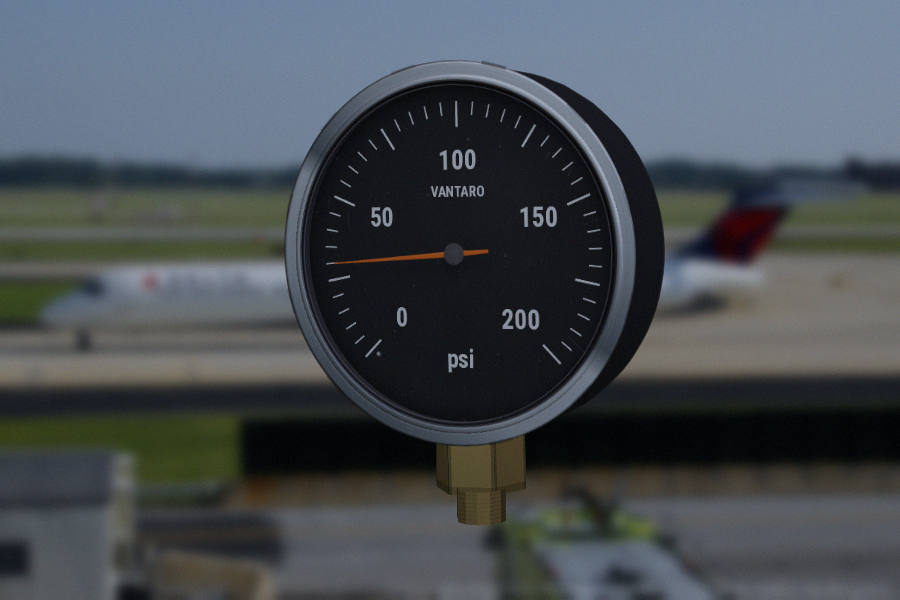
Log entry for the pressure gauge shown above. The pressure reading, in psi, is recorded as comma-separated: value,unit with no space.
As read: 30,psi
